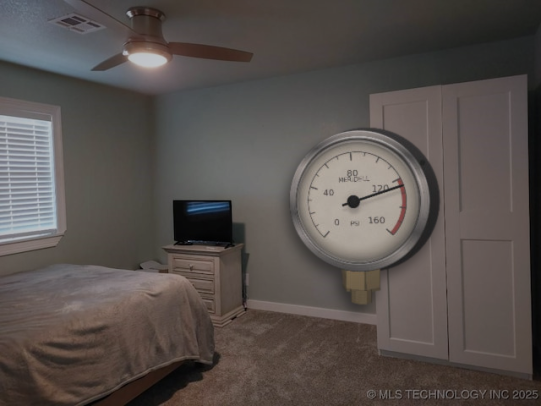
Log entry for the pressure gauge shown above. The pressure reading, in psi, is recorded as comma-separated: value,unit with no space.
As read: 125,psi
